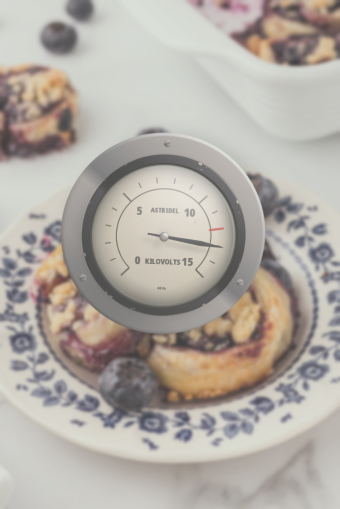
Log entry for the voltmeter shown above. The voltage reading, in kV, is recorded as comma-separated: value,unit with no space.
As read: 13,kV
